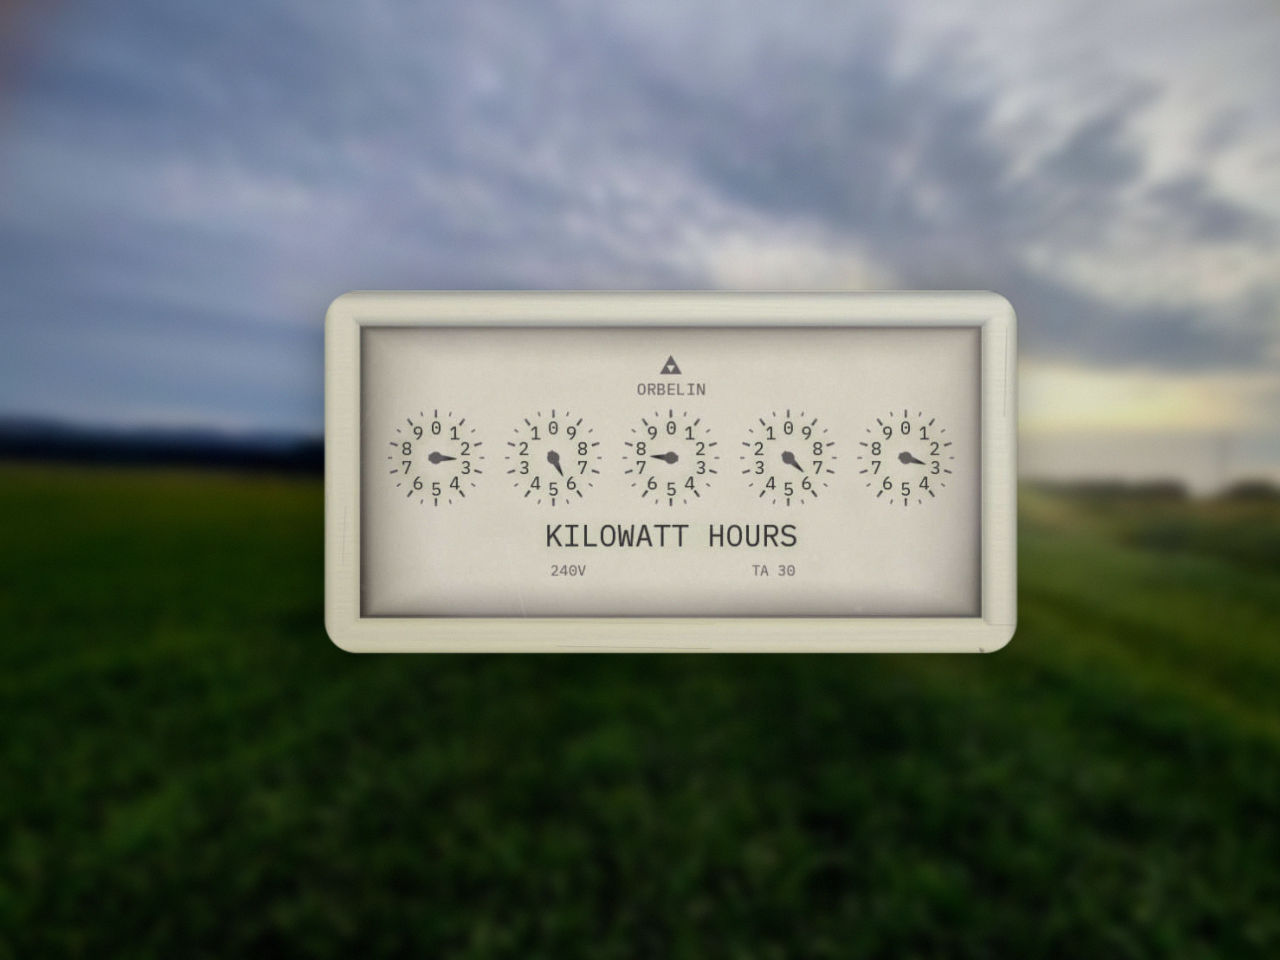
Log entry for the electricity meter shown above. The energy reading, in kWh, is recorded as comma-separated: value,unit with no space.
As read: 25763,kWh
